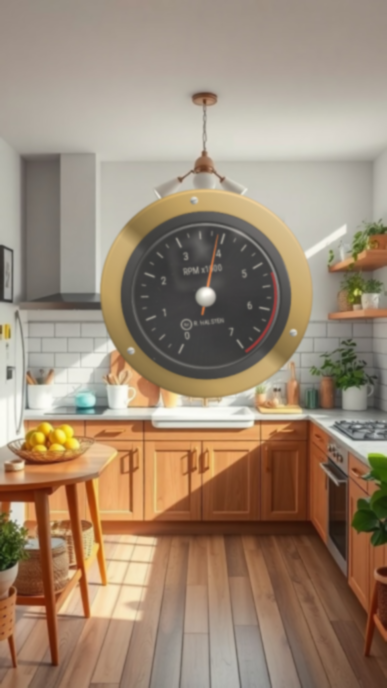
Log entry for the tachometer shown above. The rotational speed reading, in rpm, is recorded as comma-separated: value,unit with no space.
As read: 3875,rpm
